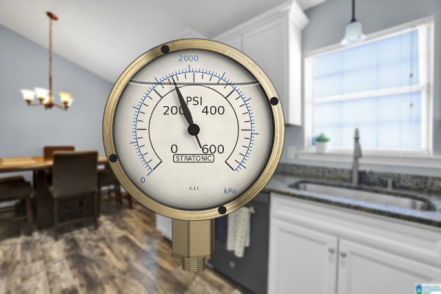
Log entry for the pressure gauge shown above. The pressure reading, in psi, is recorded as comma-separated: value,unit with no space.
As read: 250,psi
